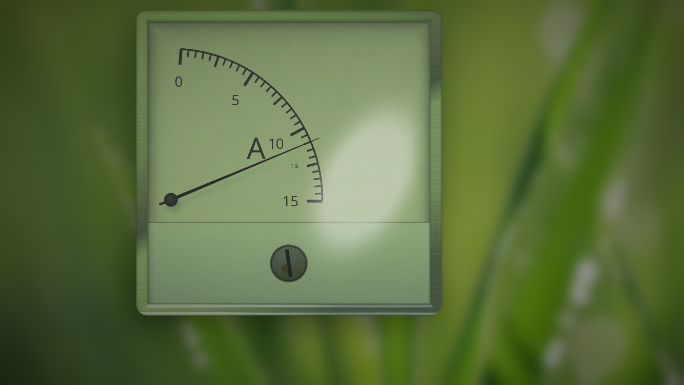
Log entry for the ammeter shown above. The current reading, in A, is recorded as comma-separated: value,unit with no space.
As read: 11,A
